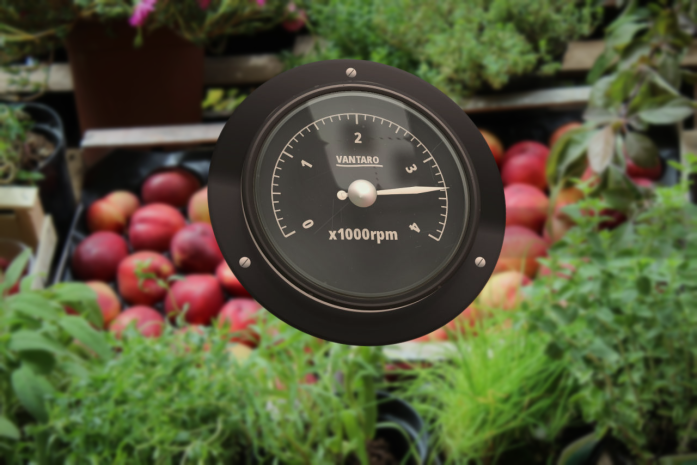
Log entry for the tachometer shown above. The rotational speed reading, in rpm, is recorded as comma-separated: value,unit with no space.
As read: 3400,rpm
